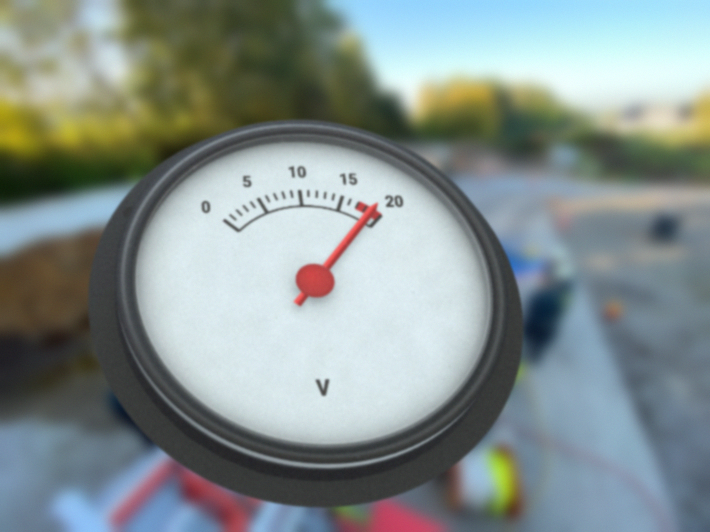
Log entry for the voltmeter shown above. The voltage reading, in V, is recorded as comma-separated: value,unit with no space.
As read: 19,V
